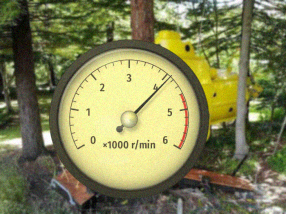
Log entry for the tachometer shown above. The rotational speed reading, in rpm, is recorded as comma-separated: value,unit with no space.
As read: 4100,rpm
